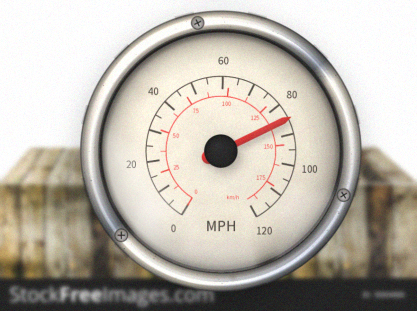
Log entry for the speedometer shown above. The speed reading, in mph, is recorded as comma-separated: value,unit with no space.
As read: 85,mph
